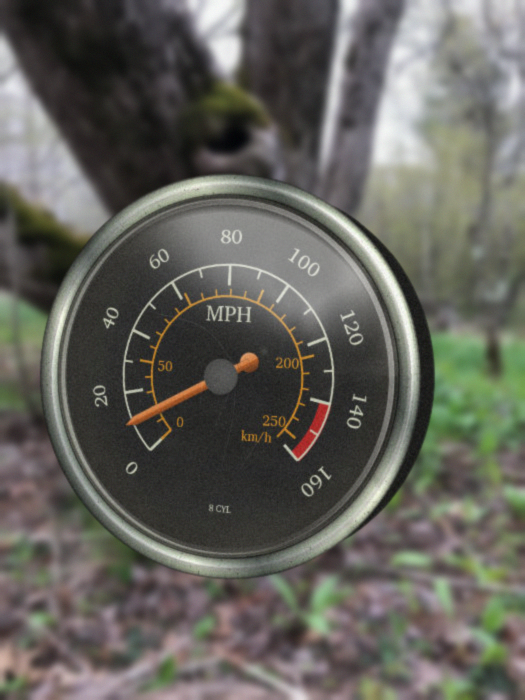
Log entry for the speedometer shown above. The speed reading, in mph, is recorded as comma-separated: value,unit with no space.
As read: 10,mph
